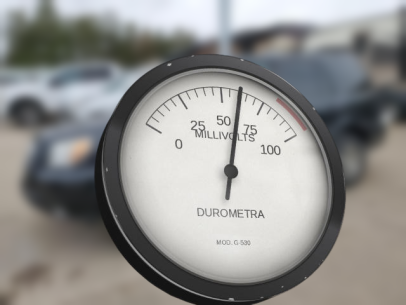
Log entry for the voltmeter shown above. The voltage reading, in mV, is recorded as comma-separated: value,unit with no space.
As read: 60,mV
